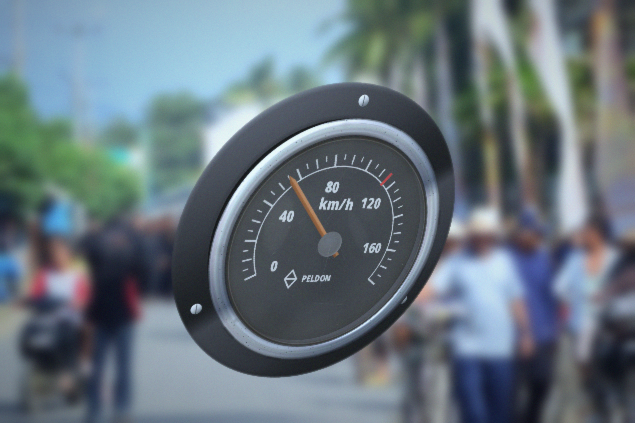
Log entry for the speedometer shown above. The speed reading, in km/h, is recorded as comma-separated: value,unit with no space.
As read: 55,km/h
